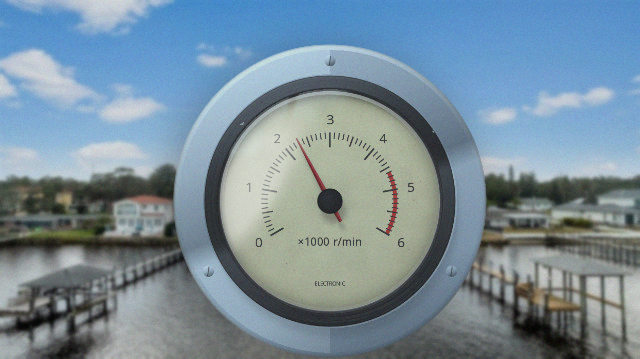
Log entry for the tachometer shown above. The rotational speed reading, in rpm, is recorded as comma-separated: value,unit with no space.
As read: 2300,rpm
